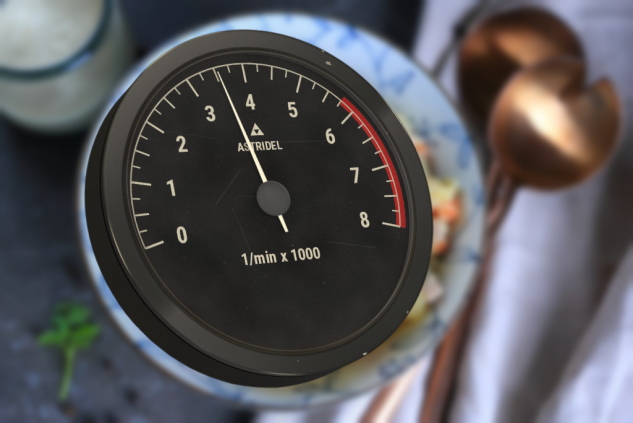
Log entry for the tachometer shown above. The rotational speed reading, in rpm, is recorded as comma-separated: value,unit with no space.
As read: 3500,rpm
